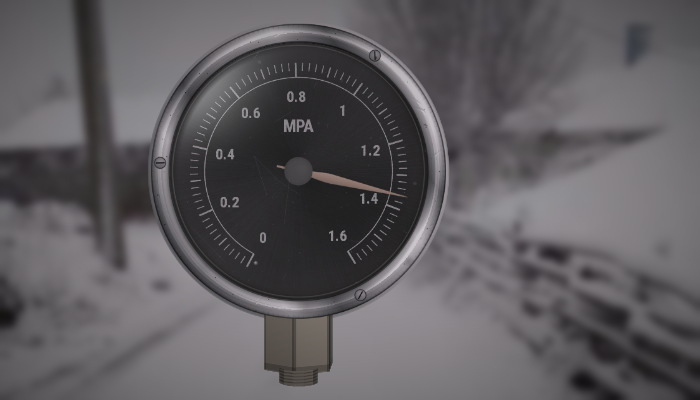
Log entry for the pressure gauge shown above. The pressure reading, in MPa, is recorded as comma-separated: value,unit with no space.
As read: 1.36,MPa
